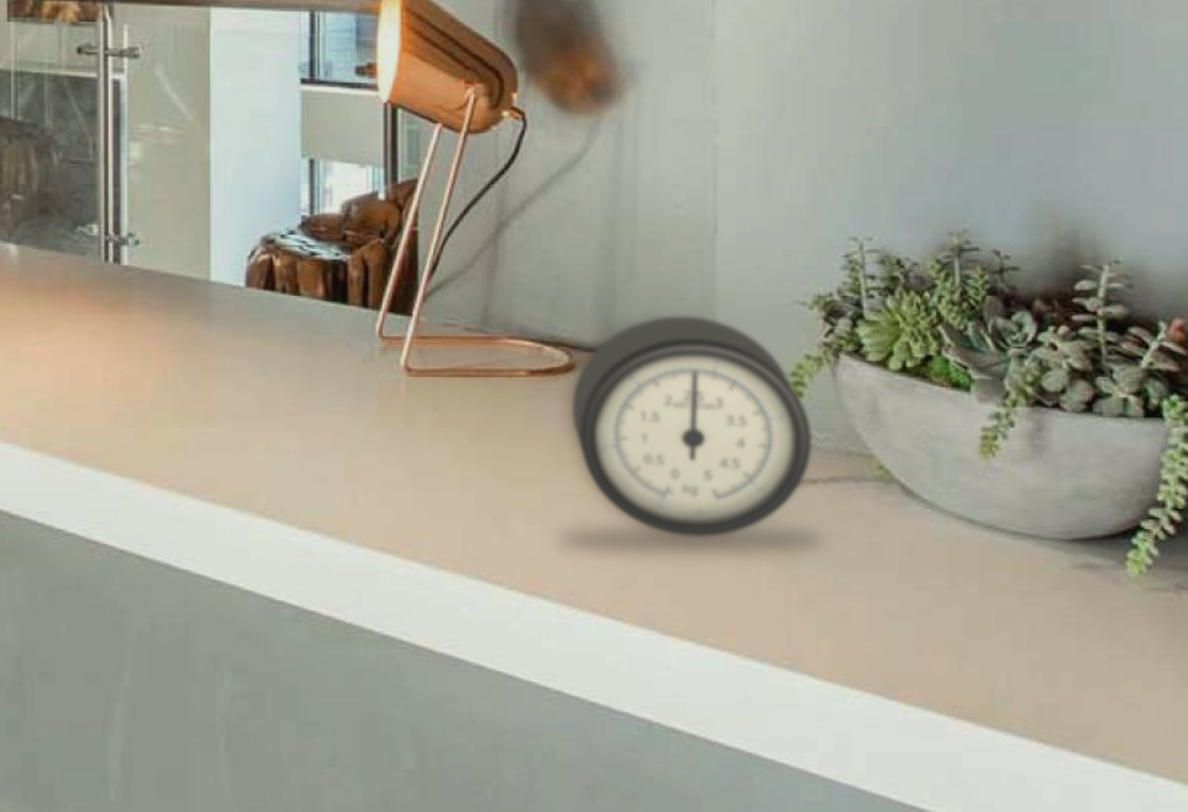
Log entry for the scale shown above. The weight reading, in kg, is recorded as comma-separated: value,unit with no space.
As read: 2.5,kg
